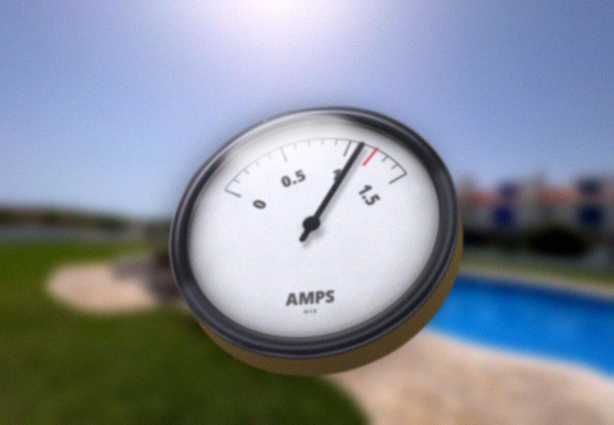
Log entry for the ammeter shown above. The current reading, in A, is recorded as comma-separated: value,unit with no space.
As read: 1.1,A
